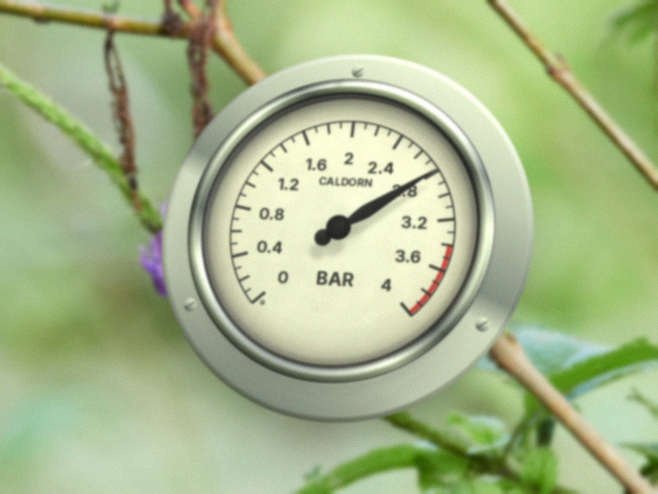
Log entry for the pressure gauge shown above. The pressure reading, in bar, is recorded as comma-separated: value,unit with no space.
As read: 2.8,bar
